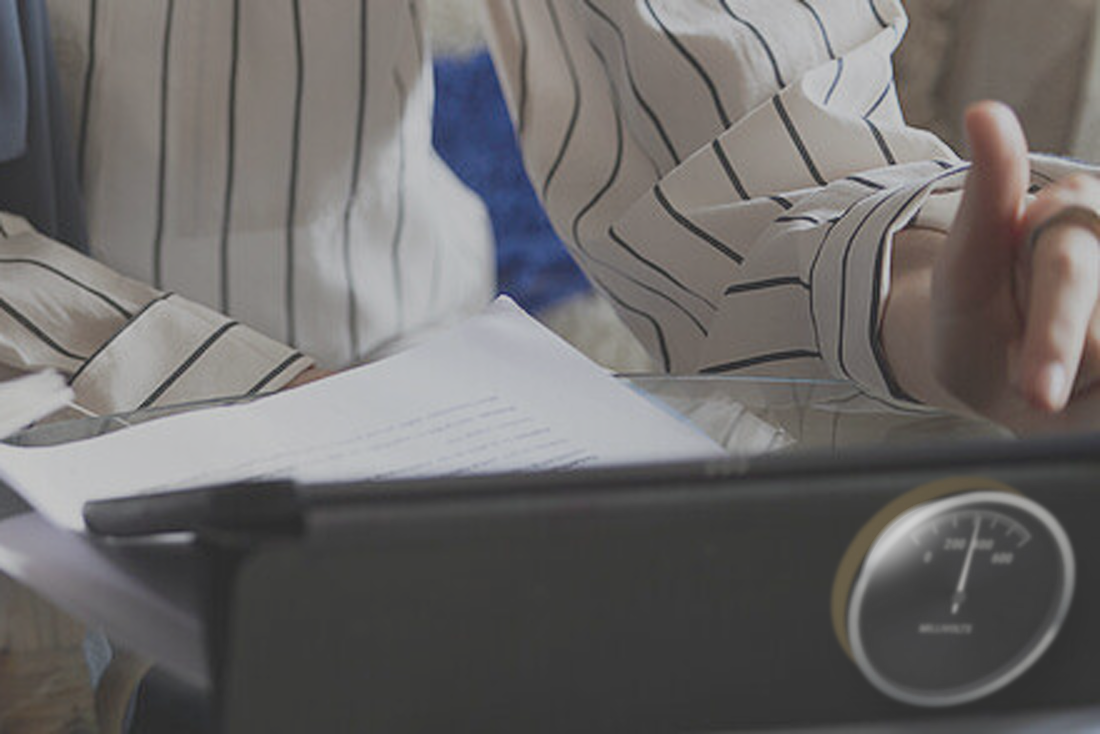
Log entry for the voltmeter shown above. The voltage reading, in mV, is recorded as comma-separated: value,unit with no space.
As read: 300,mV
